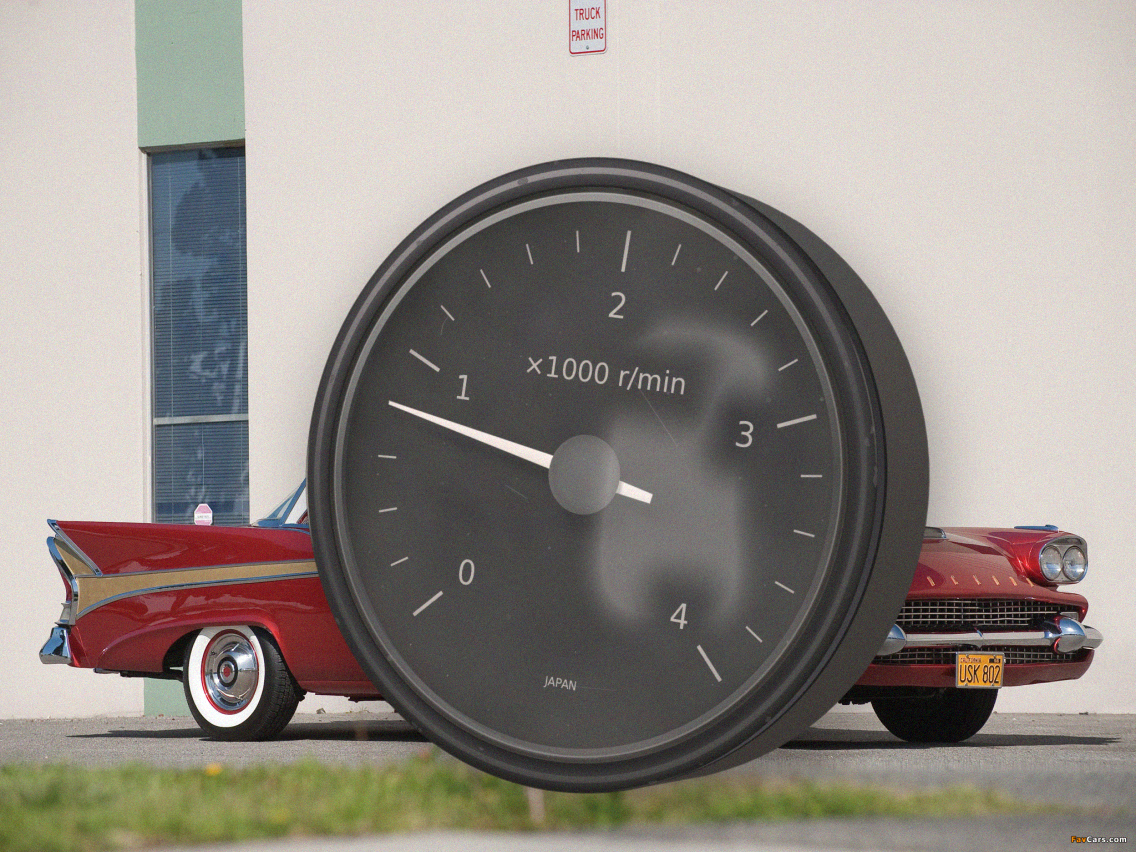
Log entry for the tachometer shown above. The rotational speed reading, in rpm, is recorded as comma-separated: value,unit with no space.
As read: 800,rpm
